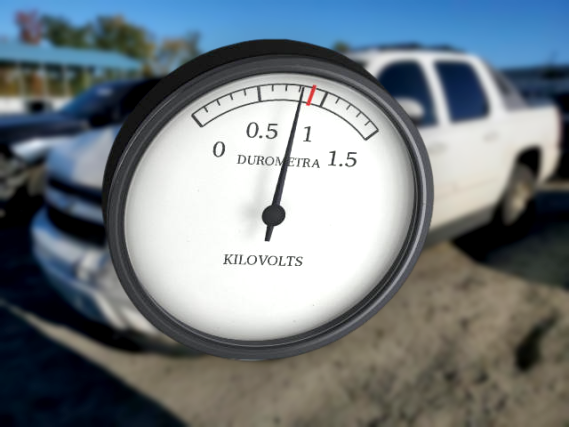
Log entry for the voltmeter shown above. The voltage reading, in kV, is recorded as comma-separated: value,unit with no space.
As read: 0.8,kV
